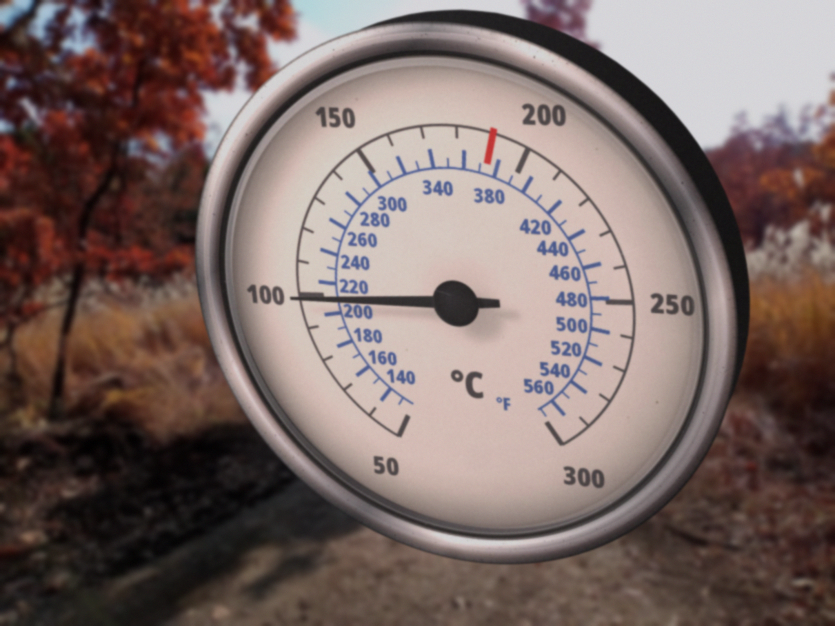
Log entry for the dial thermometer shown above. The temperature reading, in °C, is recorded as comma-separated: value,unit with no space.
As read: 100,°C
